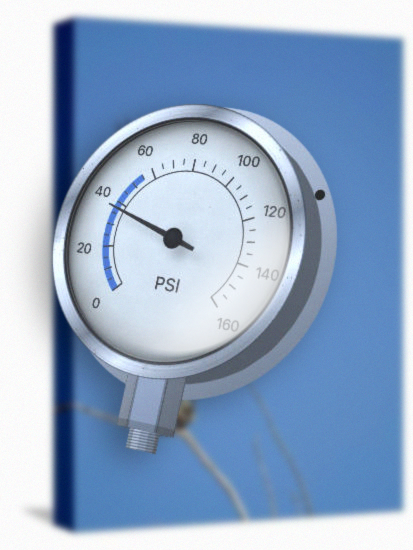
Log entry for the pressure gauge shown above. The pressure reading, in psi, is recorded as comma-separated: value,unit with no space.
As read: 37.5,psi
